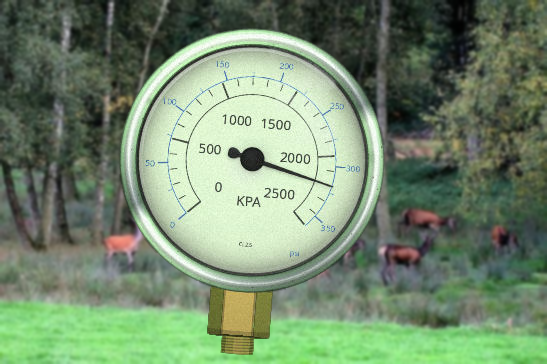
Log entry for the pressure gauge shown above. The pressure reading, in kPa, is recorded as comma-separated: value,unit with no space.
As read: 2200,kPa
